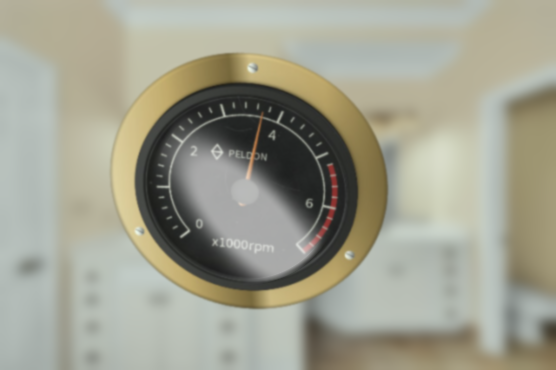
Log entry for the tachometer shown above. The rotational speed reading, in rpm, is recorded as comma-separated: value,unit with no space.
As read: 3700,rpm
